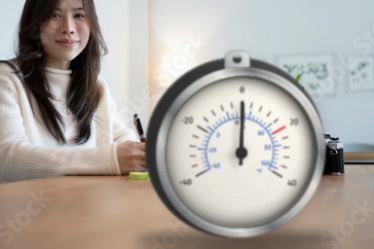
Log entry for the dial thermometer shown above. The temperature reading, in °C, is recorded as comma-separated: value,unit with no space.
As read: 0,°C
